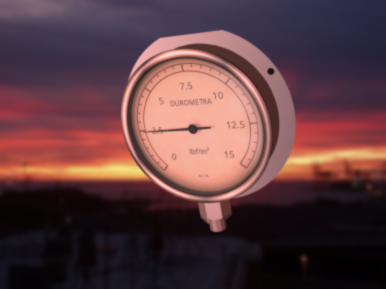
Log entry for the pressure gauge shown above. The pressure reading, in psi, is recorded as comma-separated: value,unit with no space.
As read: 2.5,psi
